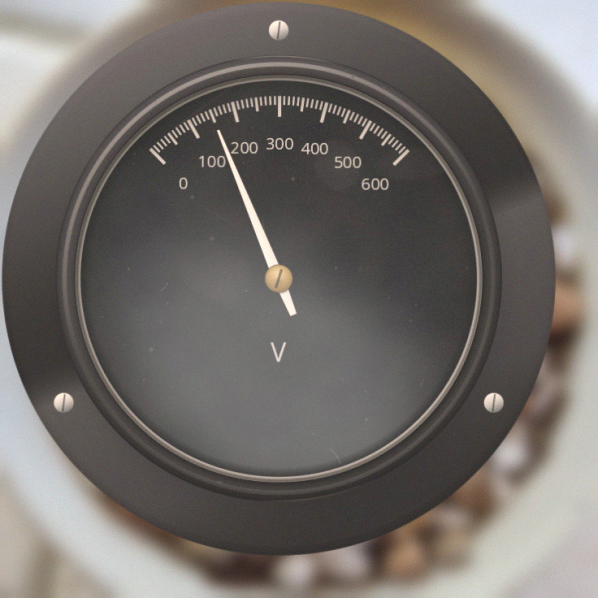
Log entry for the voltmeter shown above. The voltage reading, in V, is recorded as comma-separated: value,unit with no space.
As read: 150,V
